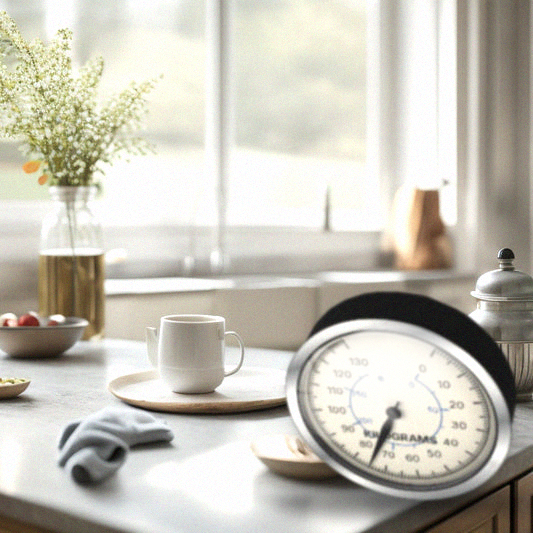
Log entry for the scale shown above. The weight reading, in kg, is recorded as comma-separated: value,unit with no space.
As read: 75,kg
